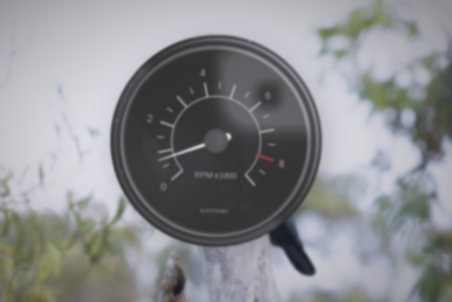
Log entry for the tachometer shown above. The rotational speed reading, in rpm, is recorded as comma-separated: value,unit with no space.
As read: 750,rpm
